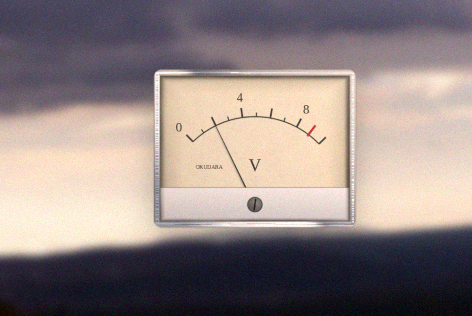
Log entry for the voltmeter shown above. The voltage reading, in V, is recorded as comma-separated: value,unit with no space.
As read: 2,V
